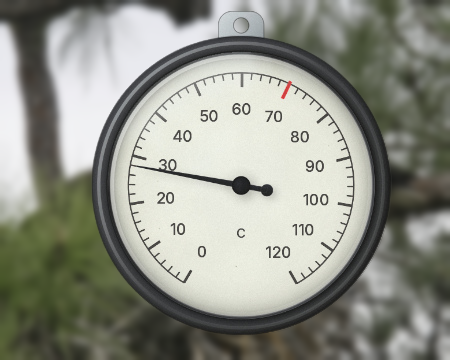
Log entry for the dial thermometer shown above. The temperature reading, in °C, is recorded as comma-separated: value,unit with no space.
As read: 28,°C
